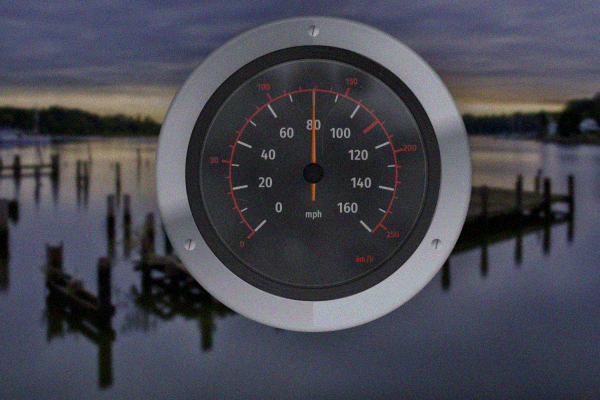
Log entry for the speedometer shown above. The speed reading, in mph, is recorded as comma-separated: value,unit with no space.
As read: 80,mph
